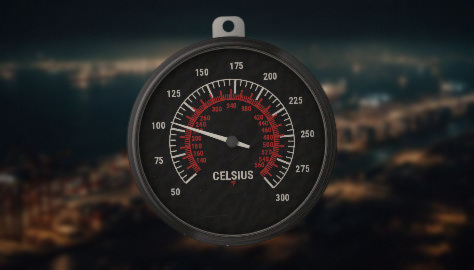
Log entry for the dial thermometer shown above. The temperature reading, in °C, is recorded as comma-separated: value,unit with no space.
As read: 105,°C
